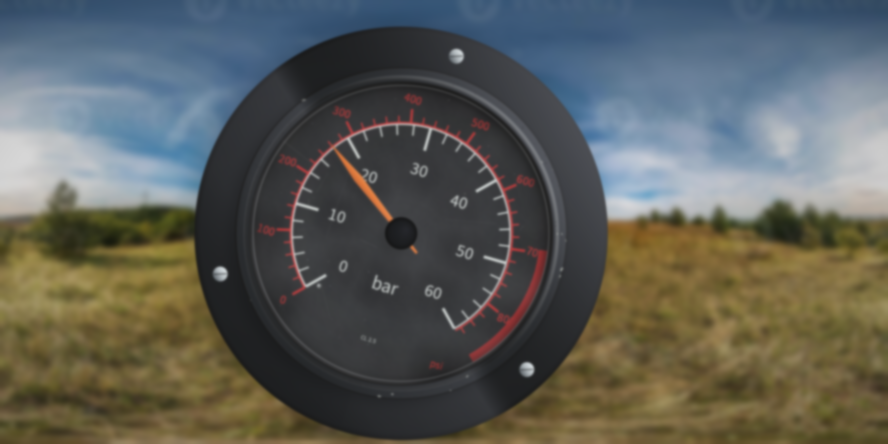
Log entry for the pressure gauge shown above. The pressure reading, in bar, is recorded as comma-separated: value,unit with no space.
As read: 18,bar
